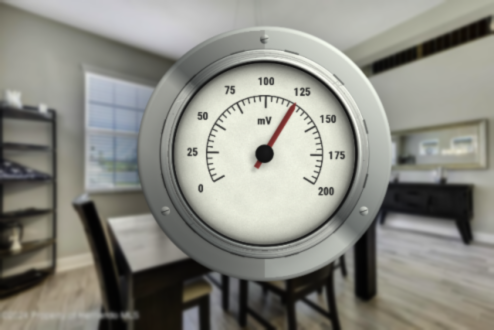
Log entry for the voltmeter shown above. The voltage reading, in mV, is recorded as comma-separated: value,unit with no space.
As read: 125,mV
